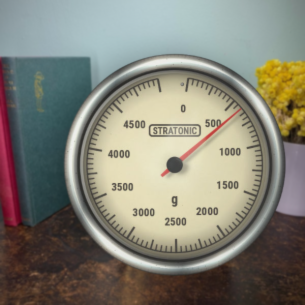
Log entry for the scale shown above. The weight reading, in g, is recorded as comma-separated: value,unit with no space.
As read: 600,g
